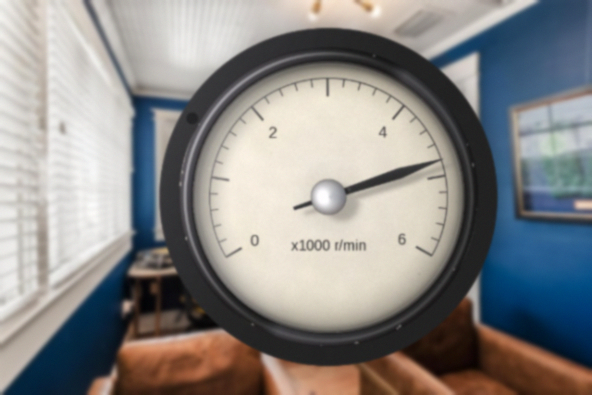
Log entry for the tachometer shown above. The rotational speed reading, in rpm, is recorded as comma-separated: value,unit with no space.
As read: 4800,rpm
